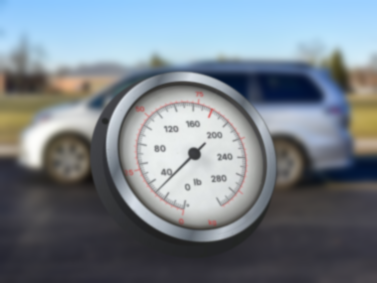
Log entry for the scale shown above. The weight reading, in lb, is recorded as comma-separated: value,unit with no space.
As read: 30,lb
